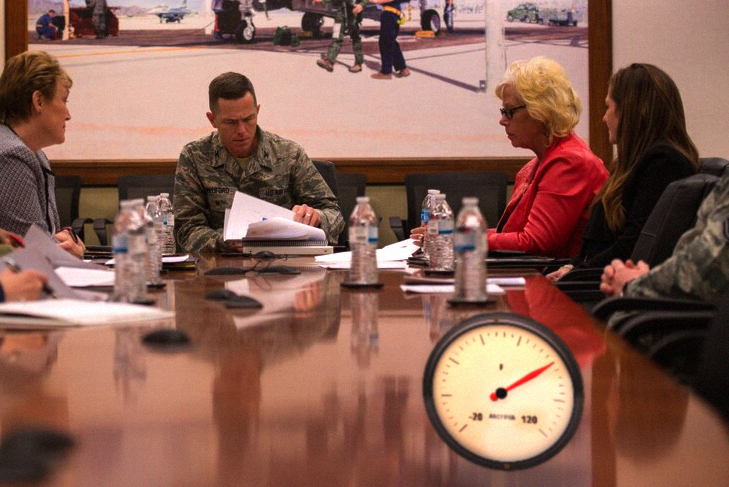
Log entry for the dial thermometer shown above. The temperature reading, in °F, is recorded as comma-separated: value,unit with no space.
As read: 80,°F
